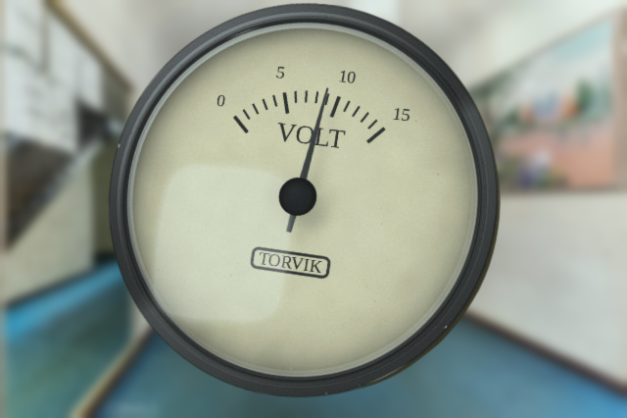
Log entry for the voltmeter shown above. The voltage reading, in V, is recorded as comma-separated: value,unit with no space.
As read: 9,V
